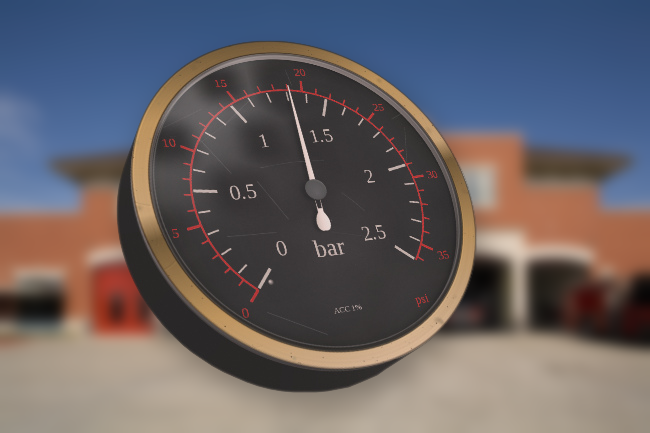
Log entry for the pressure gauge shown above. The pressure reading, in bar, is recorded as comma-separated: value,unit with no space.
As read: 1.3,bar
